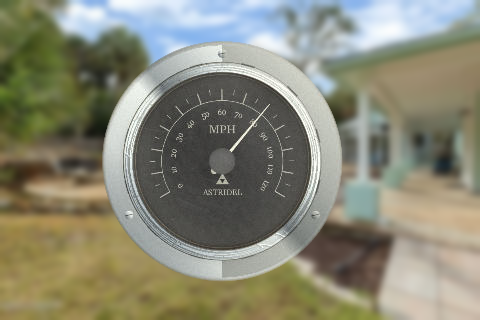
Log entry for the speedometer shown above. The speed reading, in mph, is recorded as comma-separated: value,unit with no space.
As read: 80,mph
